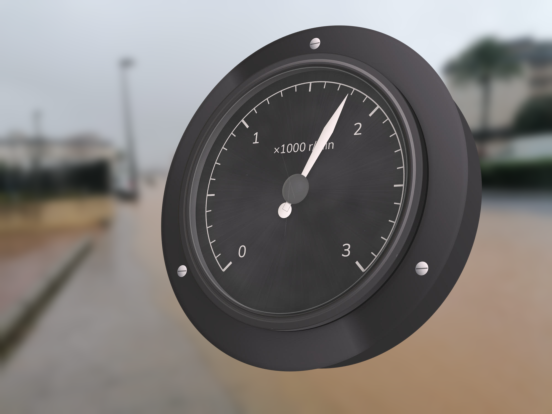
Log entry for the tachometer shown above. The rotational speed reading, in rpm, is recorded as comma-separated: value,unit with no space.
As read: 1800,rpm
